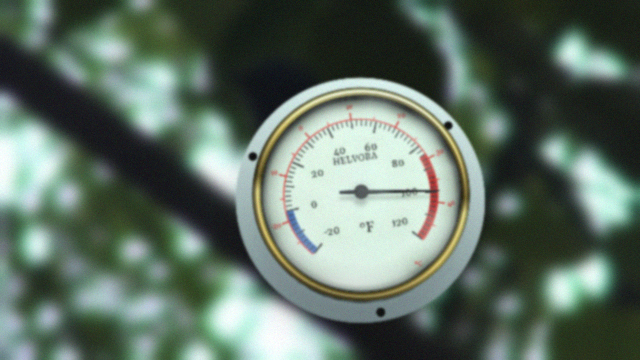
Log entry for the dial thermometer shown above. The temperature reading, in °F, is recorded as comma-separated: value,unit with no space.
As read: 100,°F
